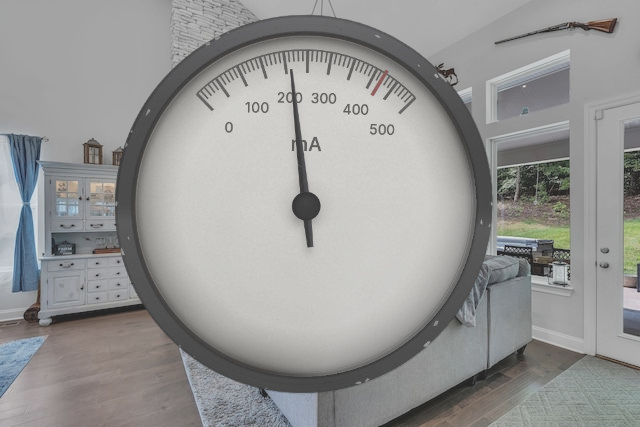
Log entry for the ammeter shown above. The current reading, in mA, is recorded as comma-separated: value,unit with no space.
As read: 210,mA
